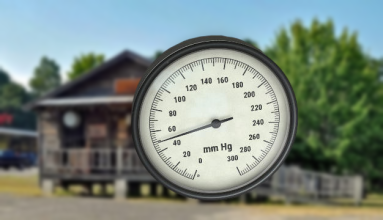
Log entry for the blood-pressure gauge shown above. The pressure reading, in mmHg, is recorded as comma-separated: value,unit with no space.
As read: 50,mmHg
